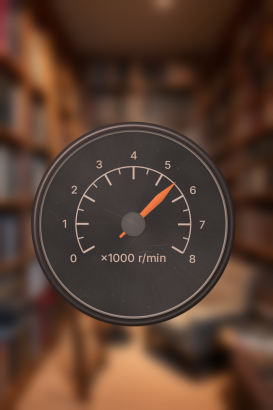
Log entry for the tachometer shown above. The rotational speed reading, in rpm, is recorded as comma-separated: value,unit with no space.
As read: 5500,rpm
